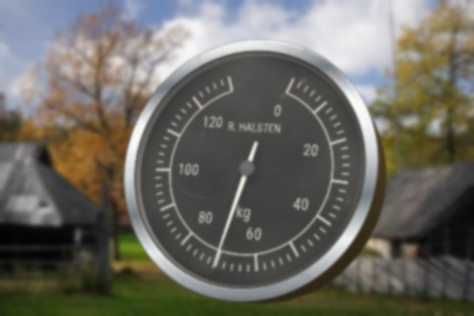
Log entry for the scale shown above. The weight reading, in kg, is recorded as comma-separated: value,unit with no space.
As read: 70,kg
